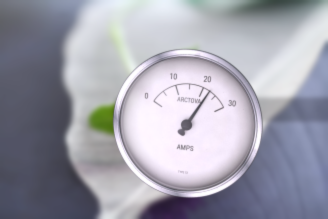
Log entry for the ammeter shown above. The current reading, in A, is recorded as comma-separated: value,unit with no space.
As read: 22.5,A
